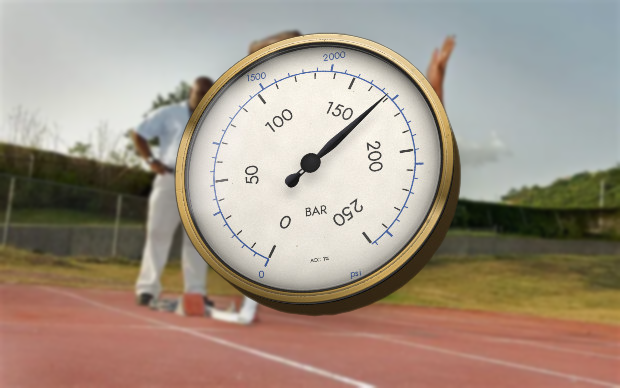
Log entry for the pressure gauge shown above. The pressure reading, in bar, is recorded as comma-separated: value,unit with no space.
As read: 170,bar
